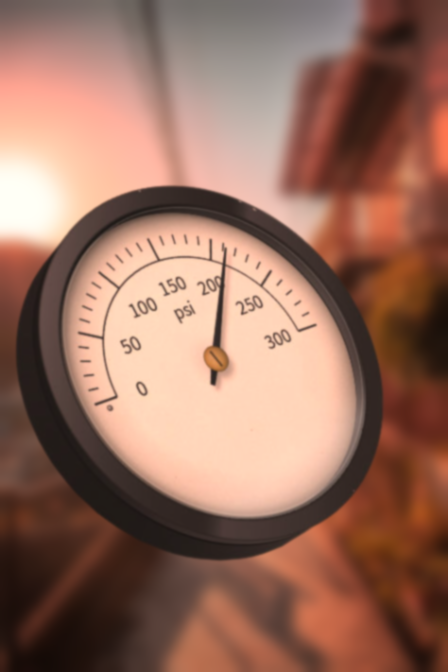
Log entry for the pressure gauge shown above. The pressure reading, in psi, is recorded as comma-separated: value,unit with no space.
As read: 210,psi
